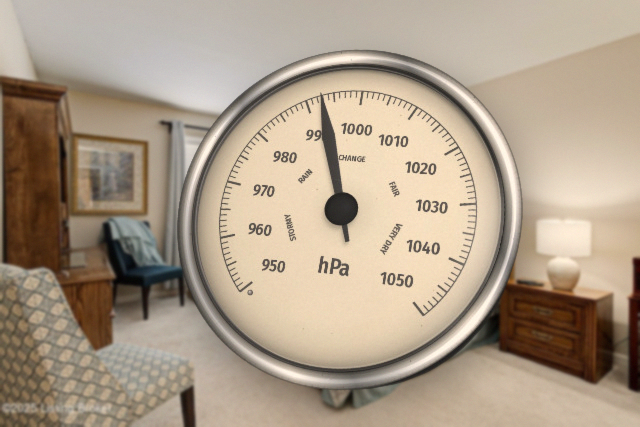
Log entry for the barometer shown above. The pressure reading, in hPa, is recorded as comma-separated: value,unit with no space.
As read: 993,hPa
